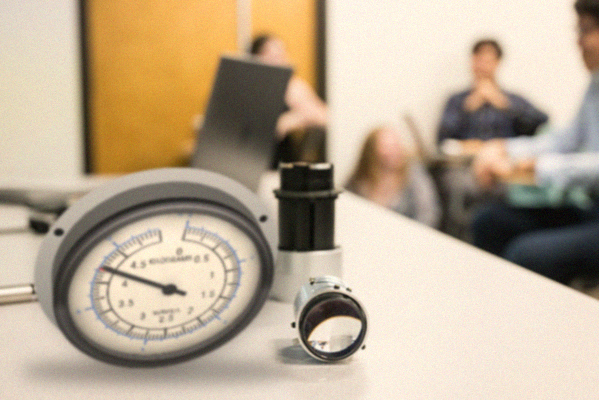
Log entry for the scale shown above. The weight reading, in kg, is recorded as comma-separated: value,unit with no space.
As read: 4.25,kg
